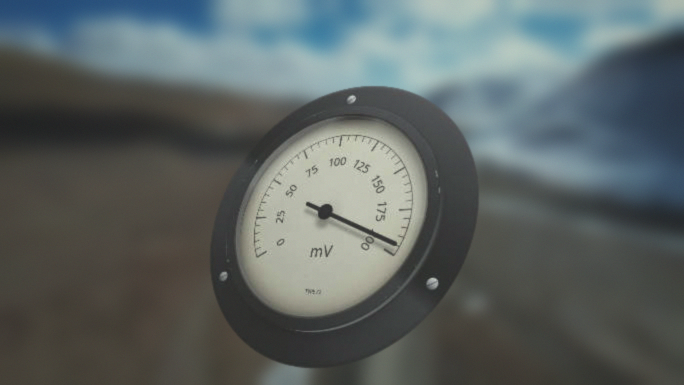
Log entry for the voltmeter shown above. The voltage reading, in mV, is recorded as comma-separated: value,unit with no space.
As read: 195,mV
